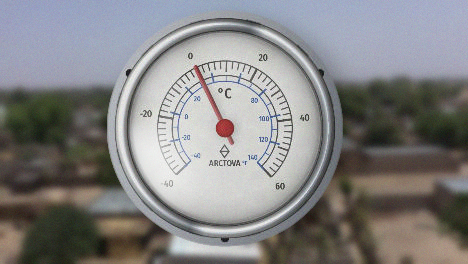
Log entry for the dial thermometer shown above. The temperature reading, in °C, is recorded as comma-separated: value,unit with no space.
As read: 0,°C
